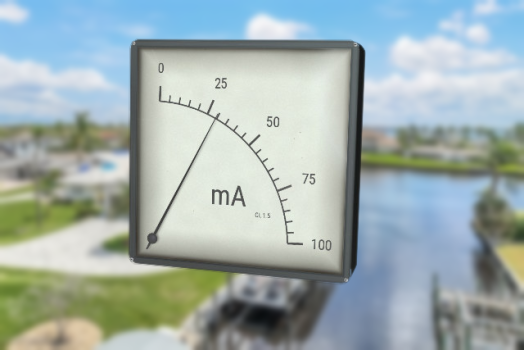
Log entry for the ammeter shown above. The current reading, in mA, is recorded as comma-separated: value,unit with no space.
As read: 30,mA
